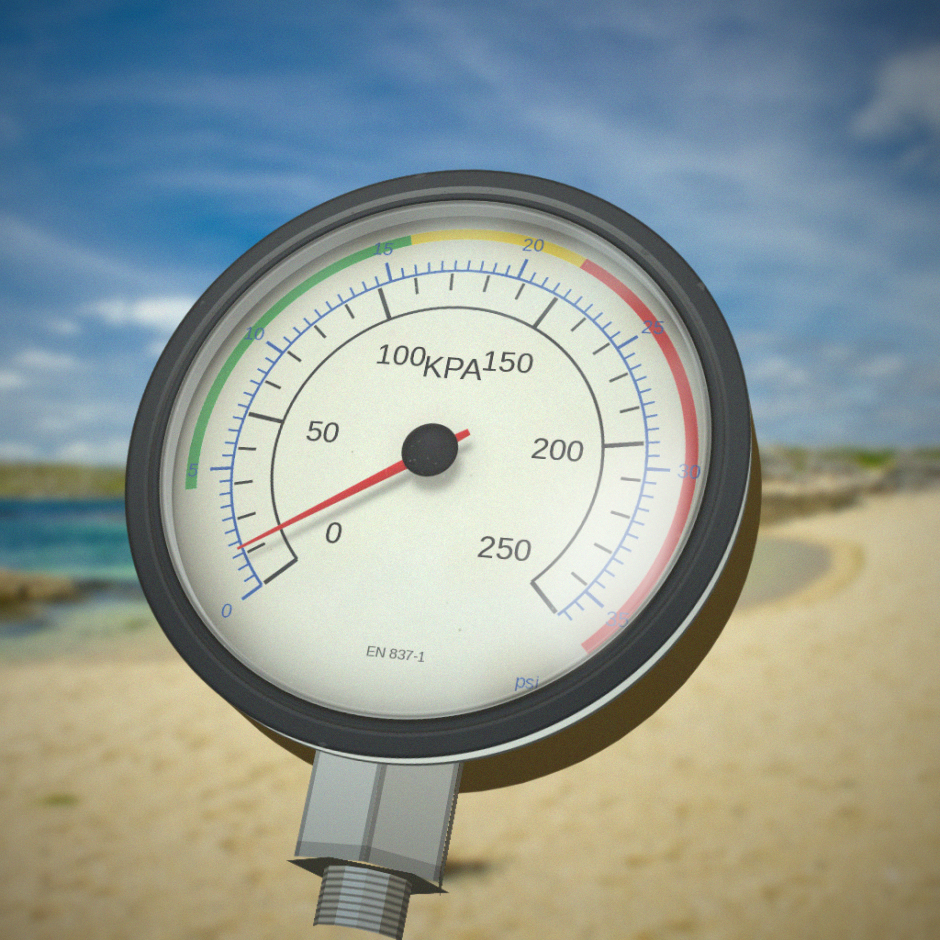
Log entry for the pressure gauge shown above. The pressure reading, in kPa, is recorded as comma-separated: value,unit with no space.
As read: 10,kPa
